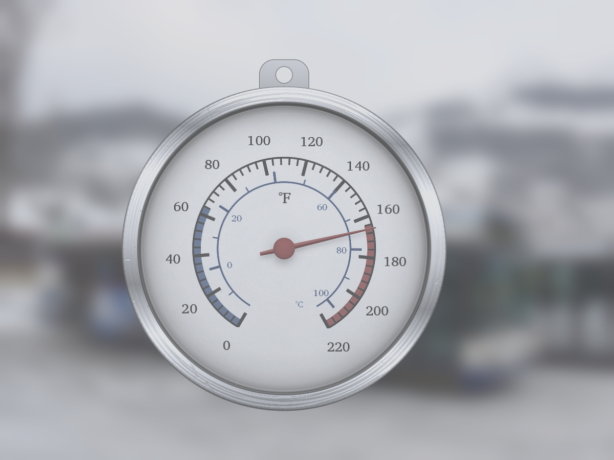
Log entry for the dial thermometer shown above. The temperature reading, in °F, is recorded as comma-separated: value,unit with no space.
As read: 166,°F
